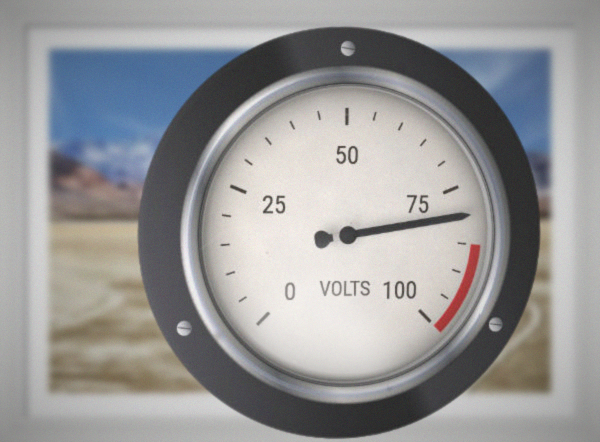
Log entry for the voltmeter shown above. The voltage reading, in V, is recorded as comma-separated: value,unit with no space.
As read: 80,V
